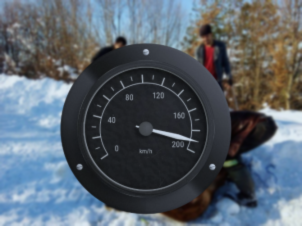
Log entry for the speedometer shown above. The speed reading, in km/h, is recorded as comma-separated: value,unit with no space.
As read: 190,km/h
